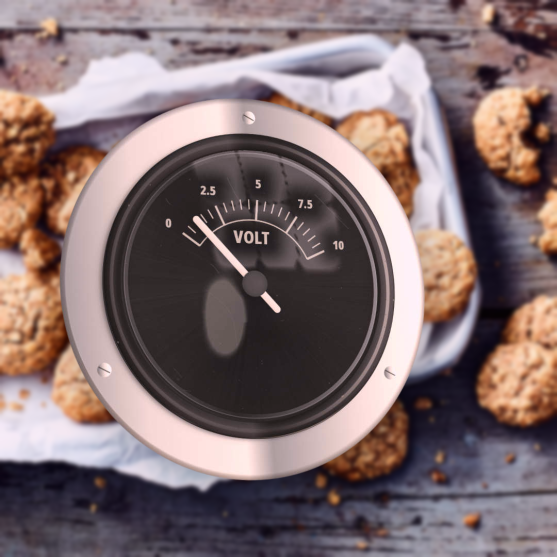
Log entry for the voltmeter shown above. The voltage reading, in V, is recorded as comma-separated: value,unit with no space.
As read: 1,V
